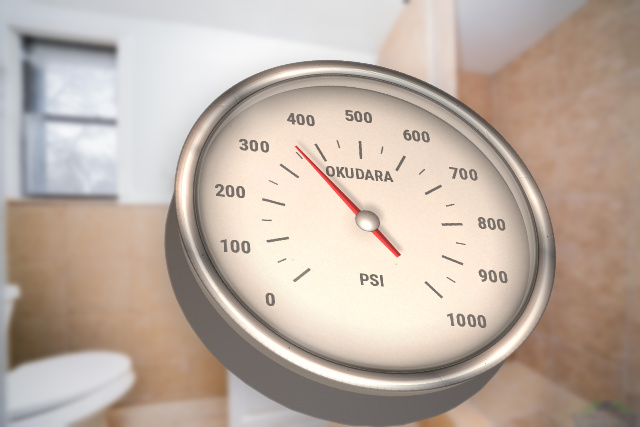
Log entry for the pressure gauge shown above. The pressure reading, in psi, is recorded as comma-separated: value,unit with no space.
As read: 350,psi
